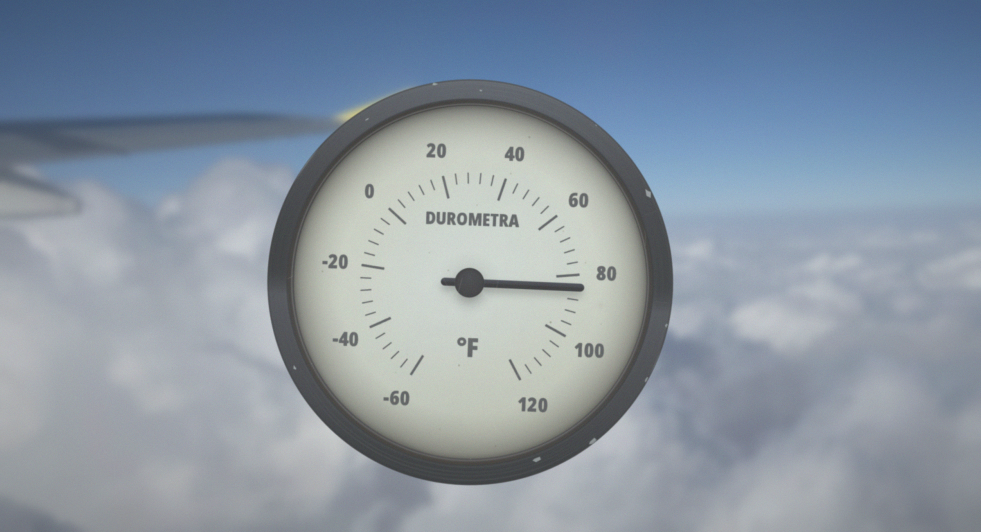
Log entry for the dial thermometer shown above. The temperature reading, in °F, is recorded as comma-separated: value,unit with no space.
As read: 84,°F
